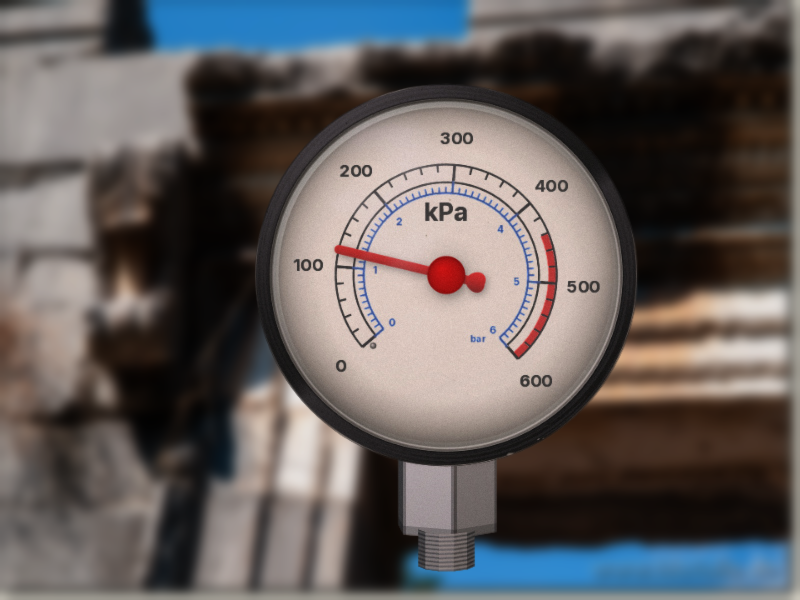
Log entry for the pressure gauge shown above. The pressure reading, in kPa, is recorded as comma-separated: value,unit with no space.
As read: 120,kPa
